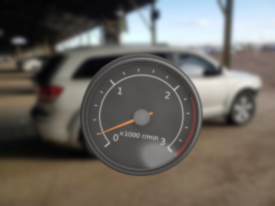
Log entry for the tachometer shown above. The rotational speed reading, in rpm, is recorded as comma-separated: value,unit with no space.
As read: 200,rpm
